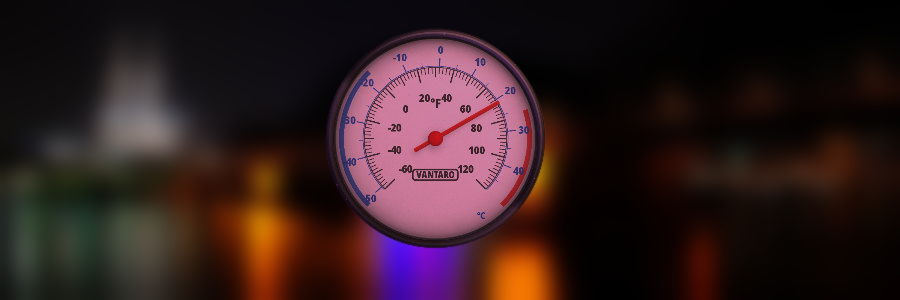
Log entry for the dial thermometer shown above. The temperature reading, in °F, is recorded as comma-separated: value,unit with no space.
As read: 70,°F
